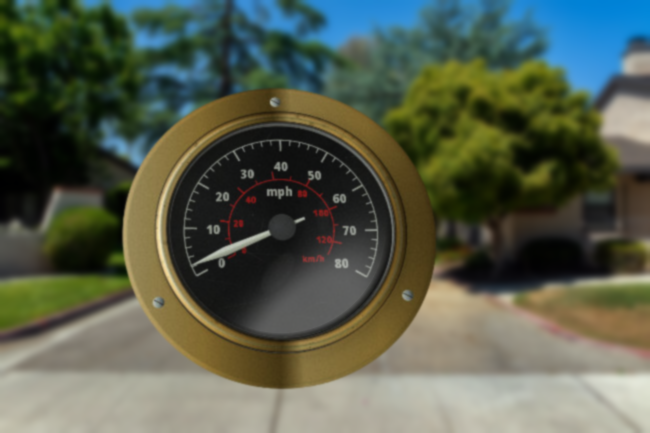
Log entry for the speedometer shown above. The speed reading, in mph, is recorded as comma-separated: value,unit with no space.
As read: 2,mph
